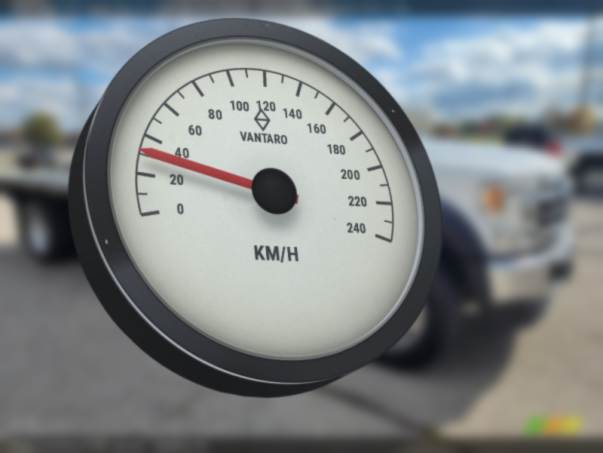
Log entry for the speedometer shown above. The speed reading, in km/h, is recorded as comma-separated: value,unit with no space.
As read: 30,km/h
